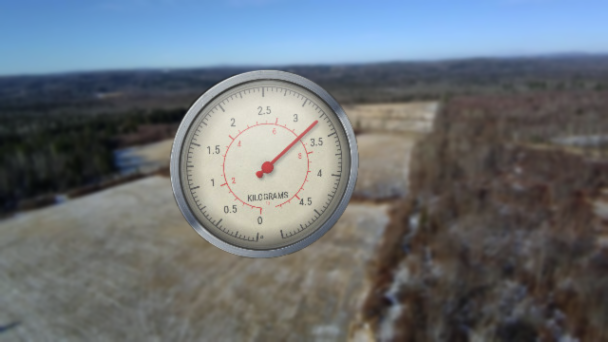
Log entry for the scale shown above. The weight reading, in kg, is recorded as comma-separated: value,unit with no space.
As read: 3.25,kg
